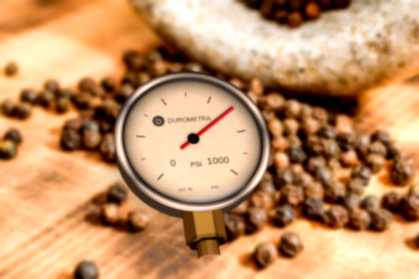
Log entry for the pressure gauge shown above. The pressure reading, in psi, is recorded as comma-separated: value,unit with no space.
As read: 700,psi
